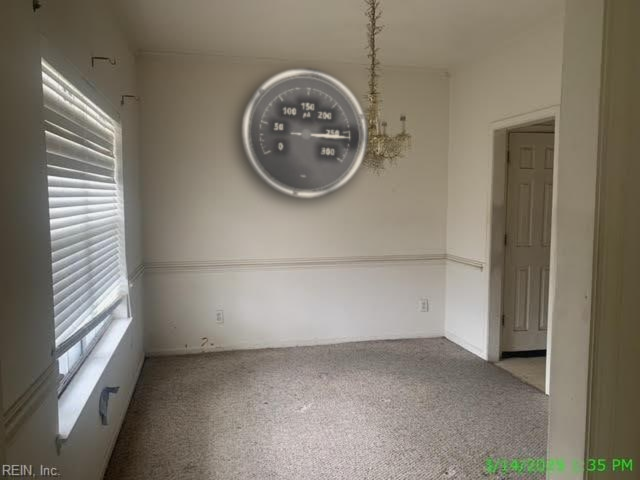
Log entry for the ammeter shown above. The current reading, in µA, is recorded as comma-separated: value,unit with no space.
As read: 260,µA
